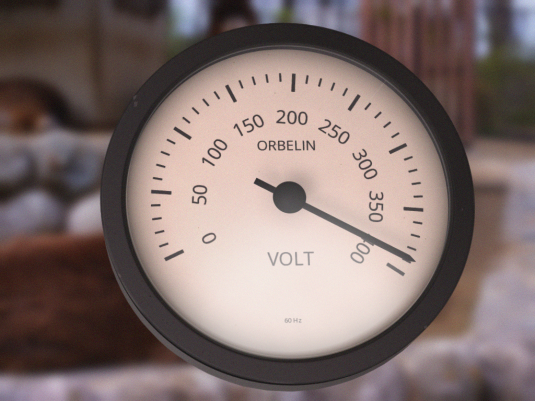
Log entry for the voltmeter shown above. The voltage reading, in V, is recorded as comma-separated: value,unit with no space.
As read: 390,V
